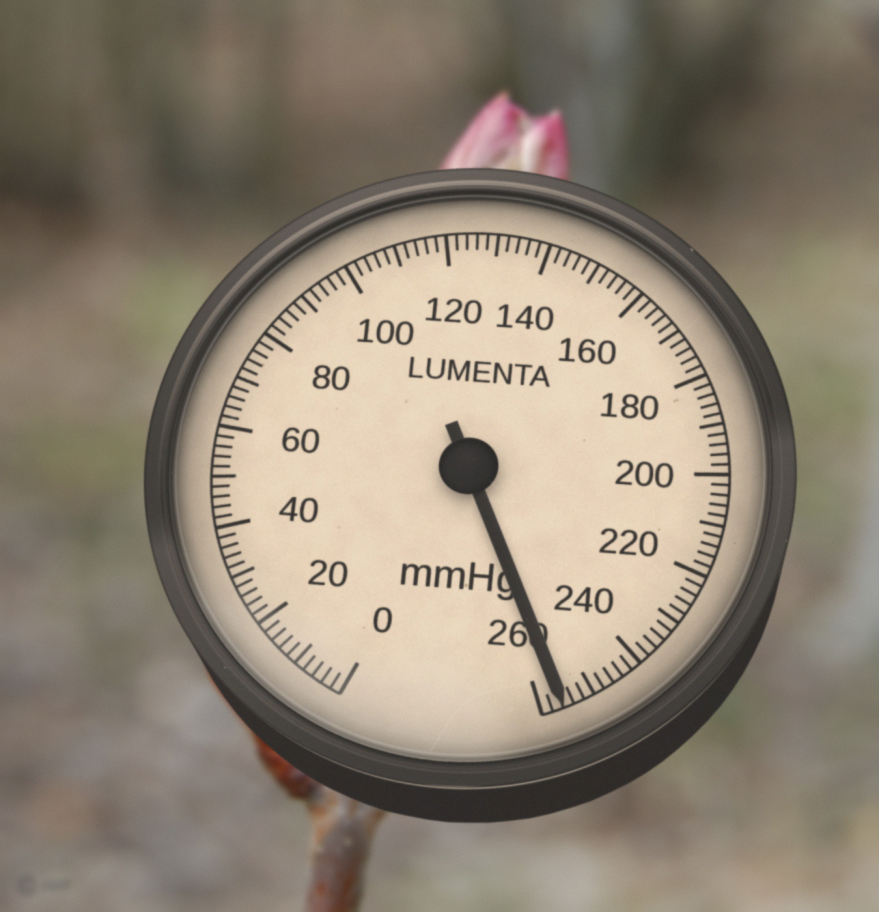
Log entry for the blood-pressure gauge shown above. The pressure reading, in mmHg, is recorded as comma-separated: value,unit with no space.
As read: 256,mmHg
